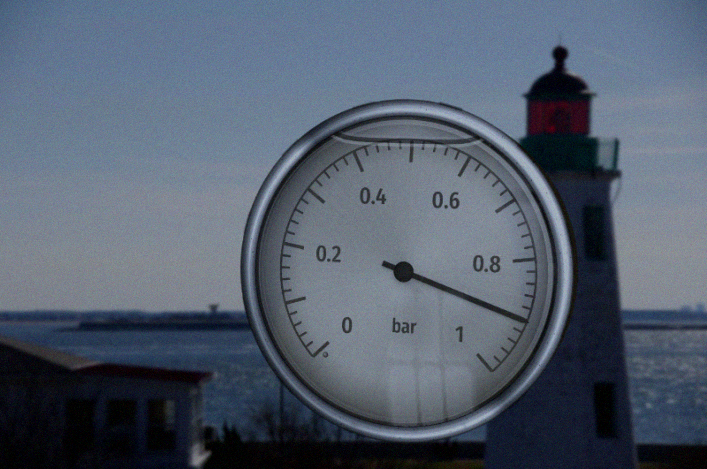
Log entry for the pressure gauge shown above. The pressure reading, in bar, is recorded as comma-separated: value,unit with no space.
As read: 0.9,bar
